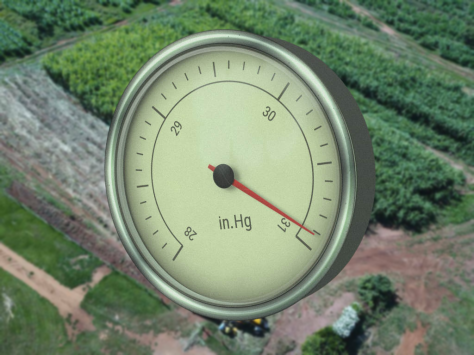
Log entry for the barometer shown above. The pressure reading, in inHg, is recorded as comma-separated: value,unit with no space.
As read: 30.9,inHg
